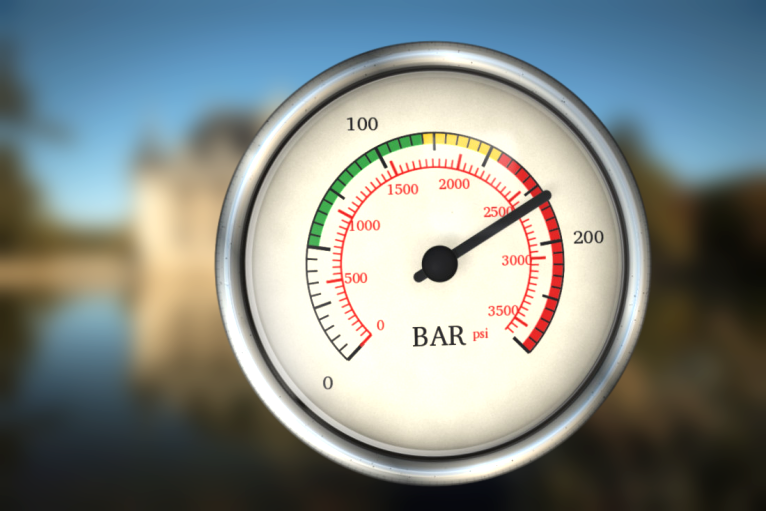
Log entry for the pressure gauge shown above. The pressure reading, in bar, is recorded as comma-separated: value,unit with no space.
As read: 180,bar
